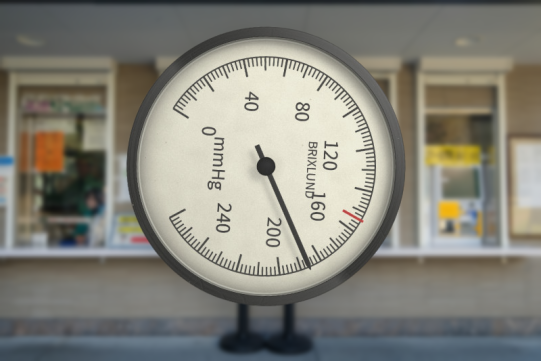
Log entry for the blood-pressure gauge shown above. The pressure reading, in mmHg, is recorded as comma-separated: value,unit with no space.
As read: 186,mmHg
